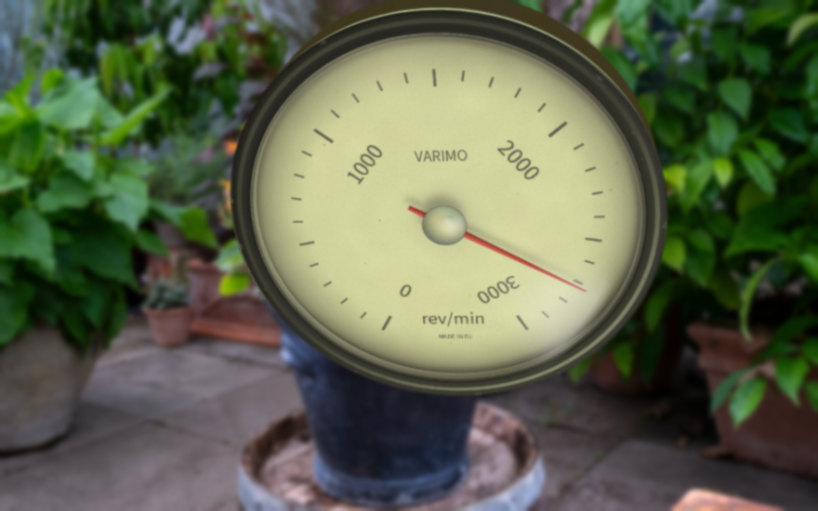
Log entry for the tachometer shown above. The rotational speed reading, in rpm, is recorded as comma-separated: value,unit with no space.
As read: 2700,rpm
